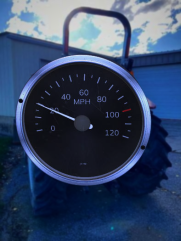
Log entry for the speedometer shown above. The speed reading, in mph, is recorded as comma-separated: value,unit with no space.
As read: 20,mph
